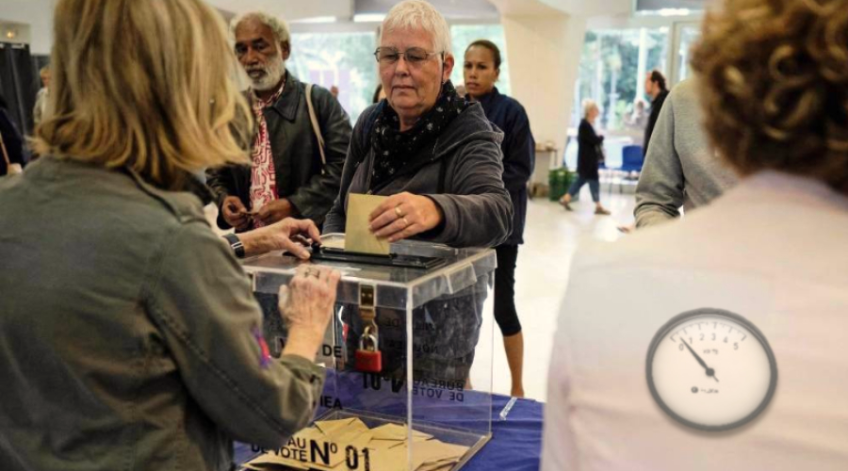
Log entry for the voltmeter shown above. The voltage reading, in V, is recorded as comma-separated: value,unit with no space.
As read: 0.5,V
